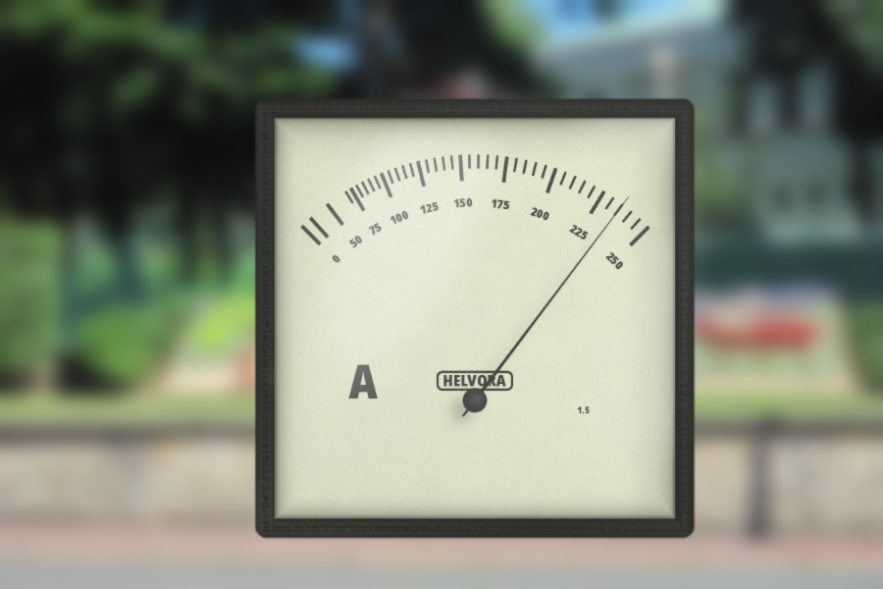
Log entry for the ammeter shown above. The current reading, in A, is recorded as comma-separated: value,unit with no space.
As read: 235,A
